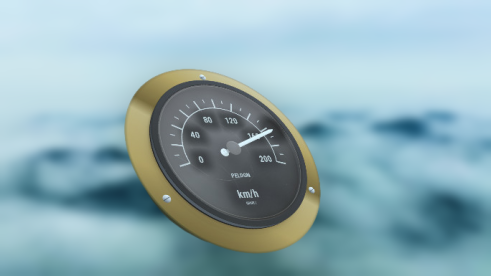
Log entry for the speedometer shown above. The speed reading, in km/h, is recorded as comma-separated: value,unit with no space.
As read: 165,km/h
